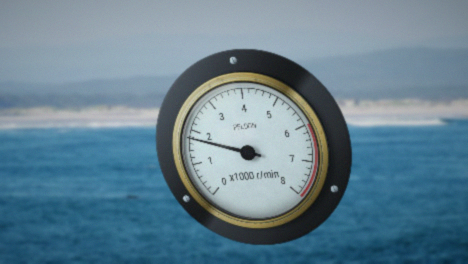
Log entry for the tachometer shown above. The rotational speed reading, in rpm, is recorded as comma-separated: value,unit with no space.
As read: 1800,rpm
